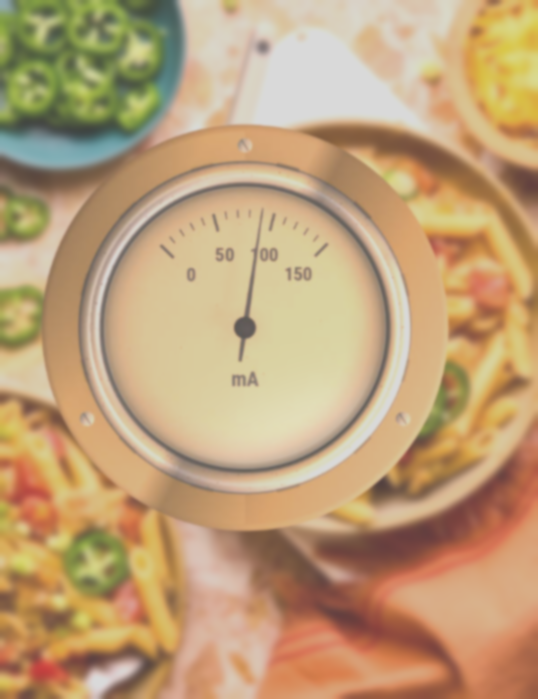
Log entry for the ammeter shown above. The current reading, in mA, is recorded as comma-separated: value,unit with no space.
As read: 90,mA
